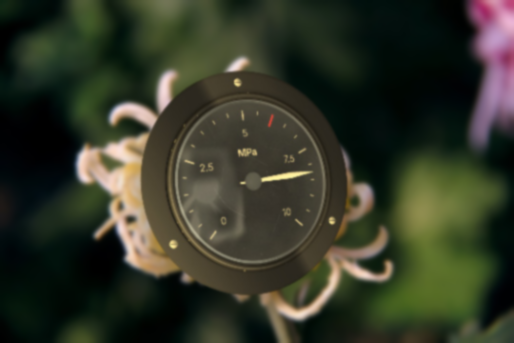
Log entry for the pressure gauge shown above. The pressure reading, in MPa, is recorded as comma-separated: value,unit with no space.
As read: 8.25,MPa
